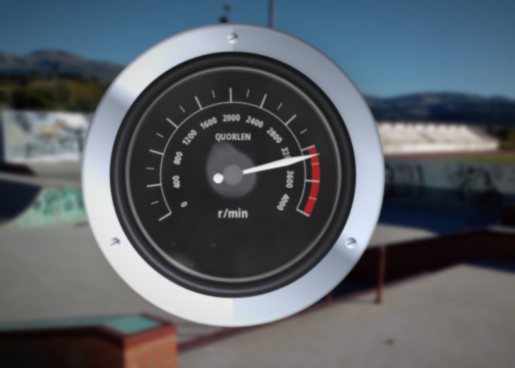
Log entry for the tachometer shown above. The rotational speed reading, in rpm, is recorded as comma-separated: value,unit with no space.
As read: 3300,rpm
